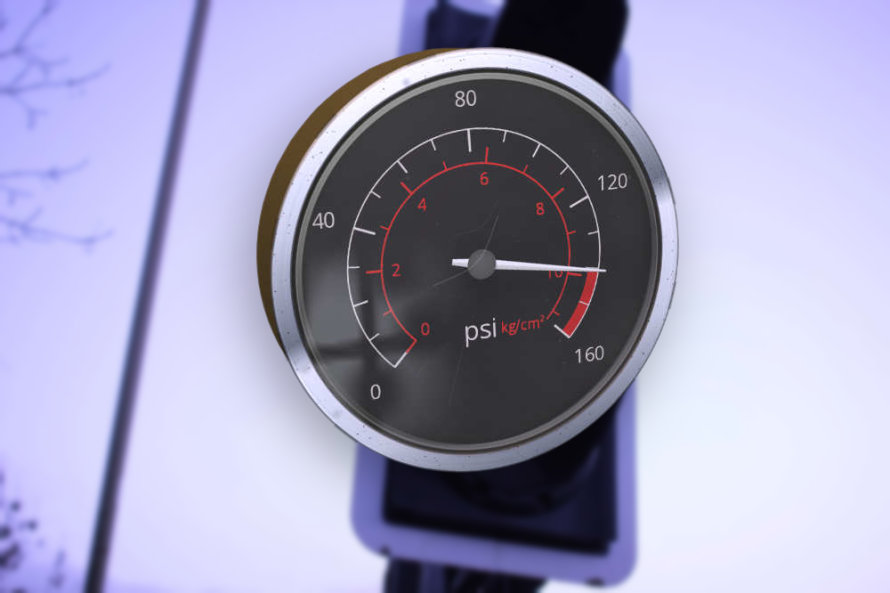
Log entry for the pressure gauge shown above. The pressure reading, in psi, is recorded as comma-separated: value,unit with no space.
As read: 140,psi
